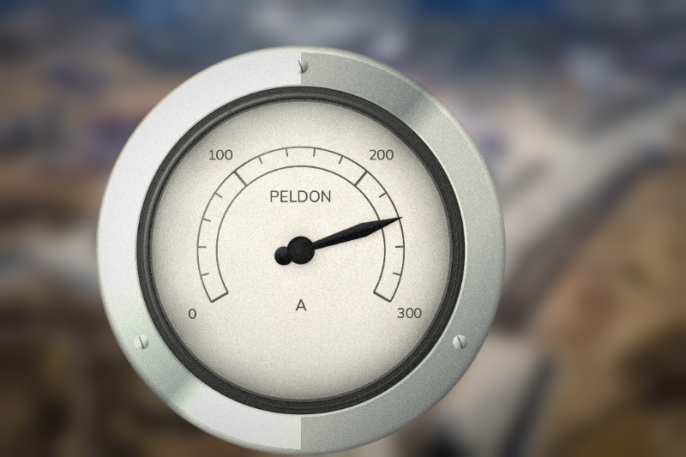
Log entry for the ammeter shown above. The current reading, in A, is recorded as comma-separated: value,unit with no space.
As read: 240,A
